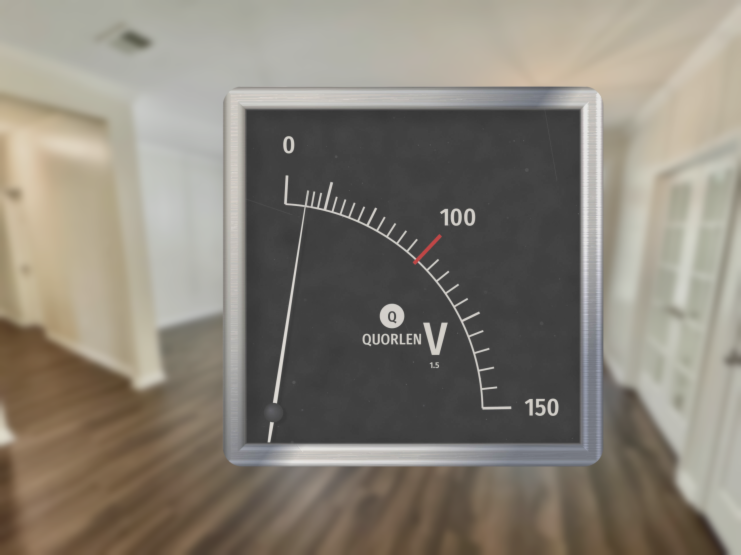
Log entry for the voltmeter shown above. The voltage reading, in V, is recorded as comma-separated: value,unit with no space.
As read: 35,V
